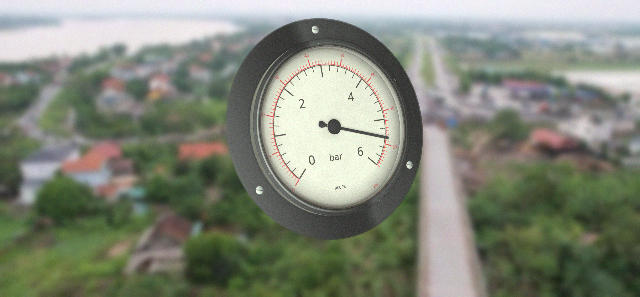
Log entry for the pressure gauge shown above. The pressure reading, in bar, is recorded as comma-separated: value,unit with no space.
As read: 5.4,bar
